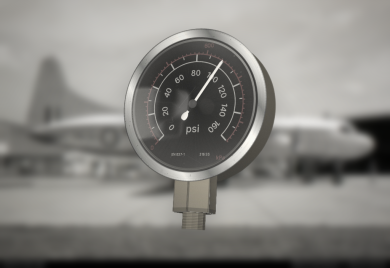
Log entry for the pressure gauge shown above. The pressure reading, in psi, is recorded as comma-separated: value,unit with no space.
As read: 100,psi
